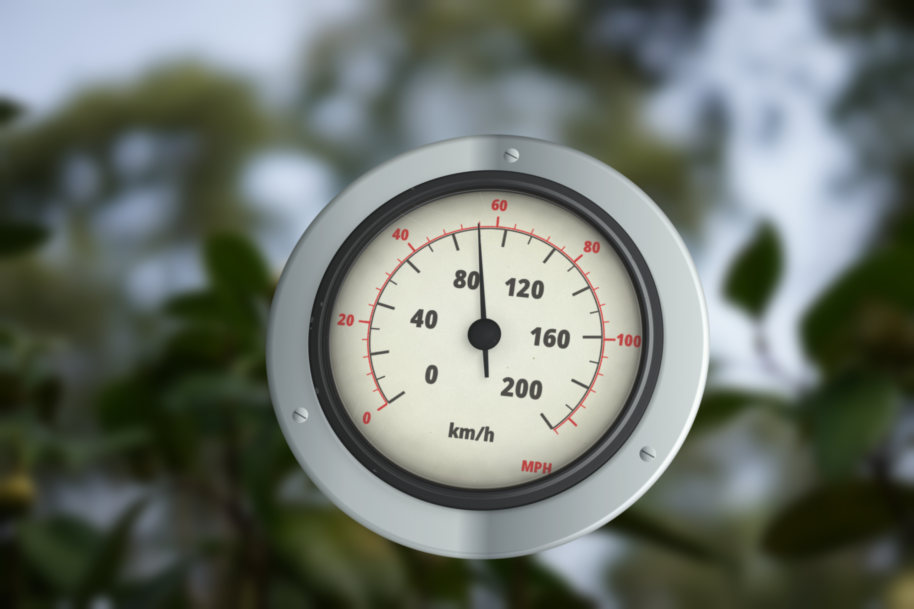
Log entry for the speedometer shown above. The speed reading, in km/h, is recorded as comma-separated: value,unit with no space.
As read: 90,km/h
